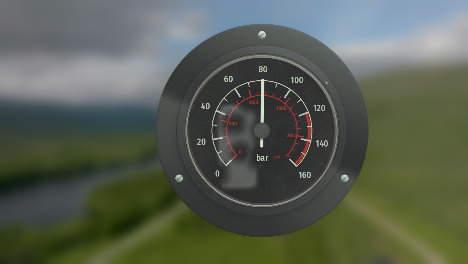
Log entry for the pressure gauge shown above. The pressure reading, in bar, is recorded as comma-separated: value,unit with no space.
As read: 80,bar
